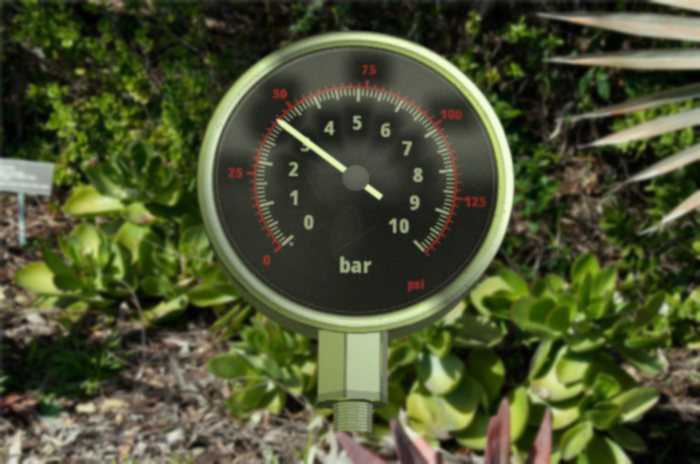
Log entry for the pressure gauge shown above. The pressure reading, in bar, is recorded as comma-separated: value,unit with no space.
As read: 3,bar
